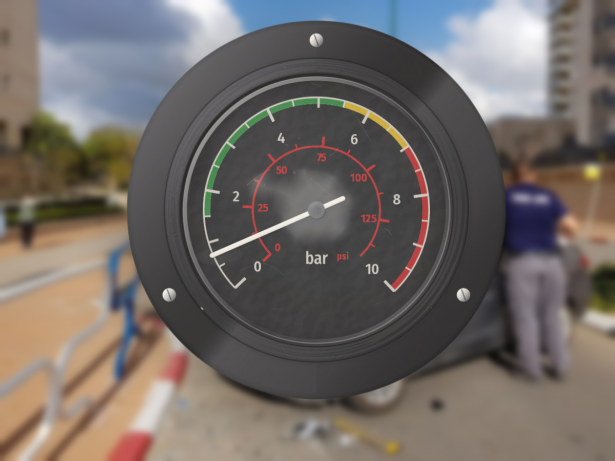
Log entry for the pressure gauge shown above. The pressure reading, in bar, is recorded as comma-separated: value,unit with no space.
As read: 0.75,bar
